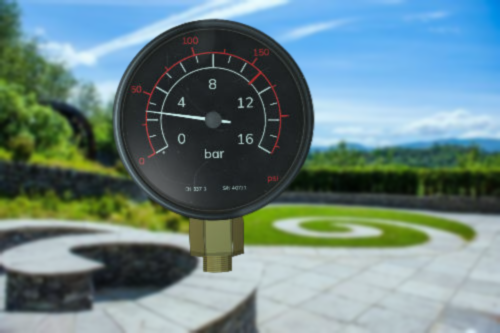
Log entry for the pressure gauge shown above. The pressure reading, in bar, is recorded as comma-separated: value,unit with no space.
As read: 2.5,bar
